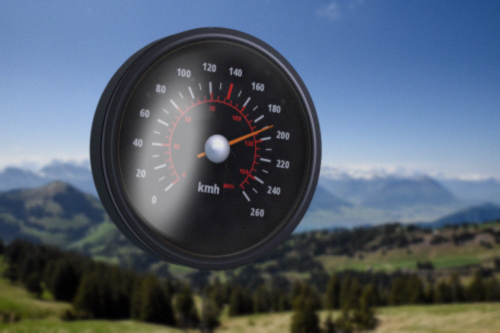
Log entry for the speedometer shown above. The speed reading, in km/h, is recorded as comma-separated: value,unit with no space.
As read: 190,km/h
